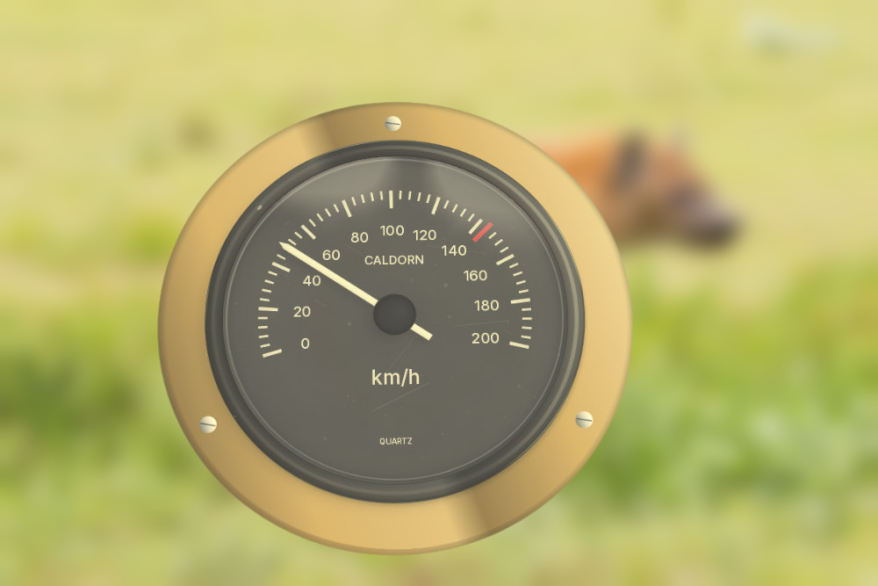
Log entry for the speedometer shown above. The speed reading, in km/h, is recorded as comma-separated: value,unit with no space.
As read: 48,km/h
